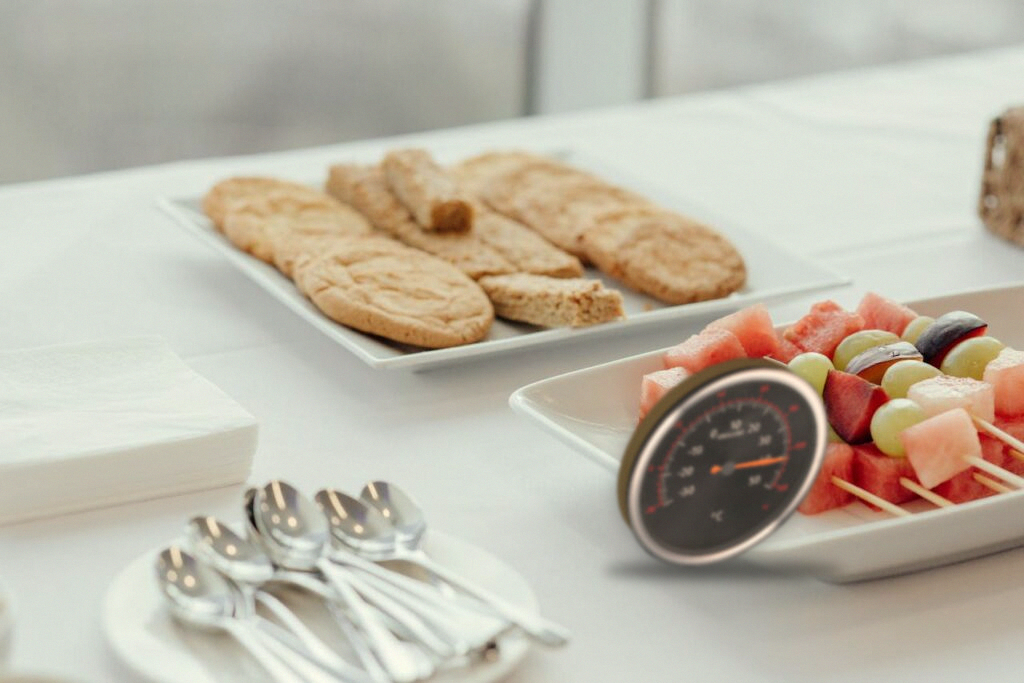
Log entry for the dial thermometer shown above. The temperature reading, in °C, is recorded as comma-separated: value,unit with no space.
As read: 40,°C
